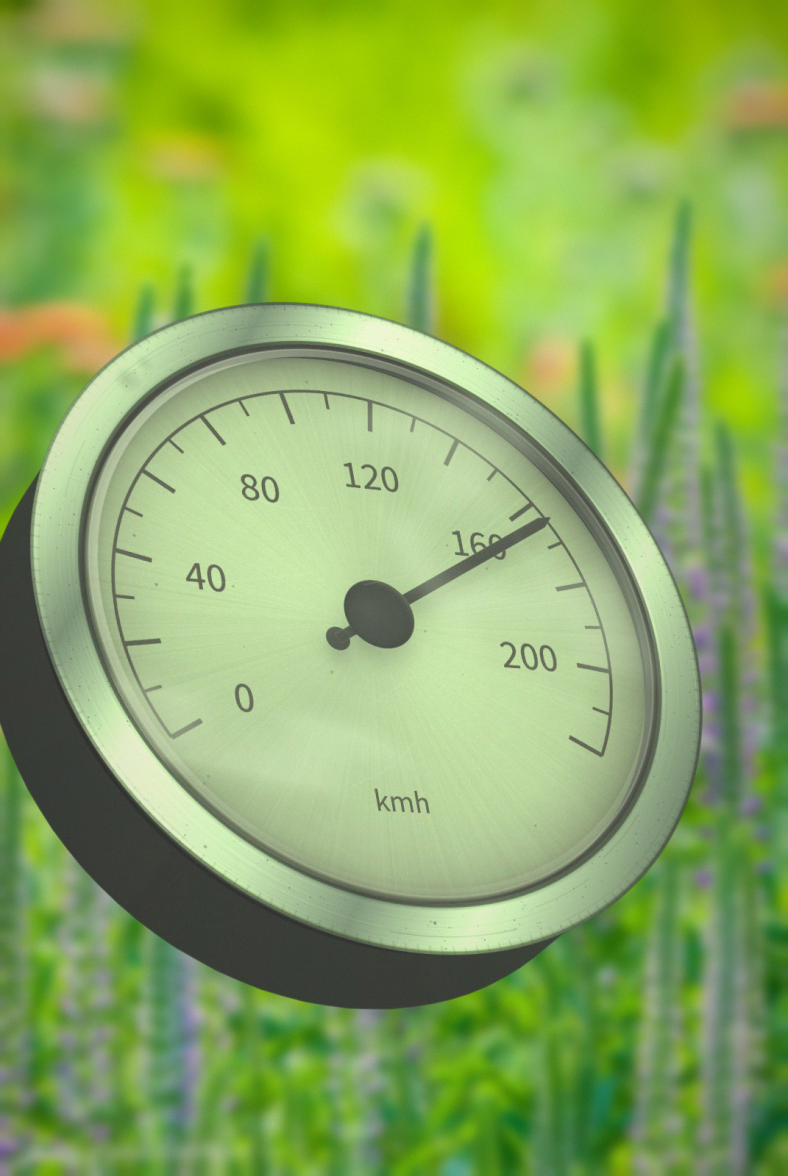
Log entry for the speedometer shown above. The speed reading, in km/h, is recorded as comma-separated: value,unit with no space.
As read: 165,km/h
